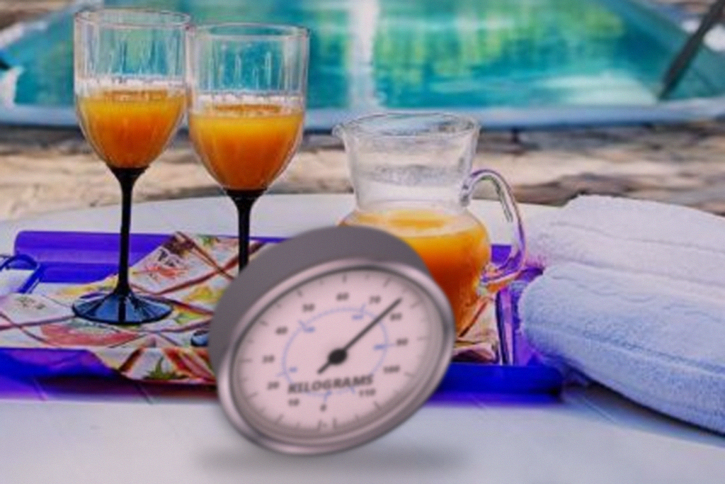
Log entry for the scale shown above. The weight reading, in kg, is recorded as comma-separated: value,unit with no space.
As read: 75,kg
